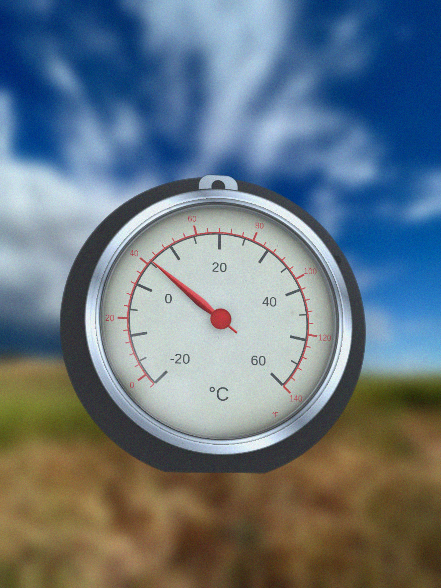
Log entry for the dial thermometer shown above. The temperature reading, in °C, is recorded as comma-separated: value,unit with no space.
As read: 5,°C
